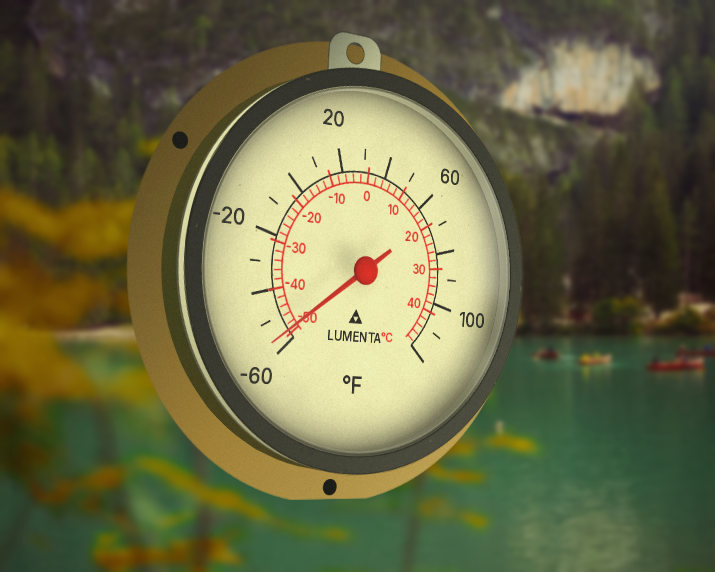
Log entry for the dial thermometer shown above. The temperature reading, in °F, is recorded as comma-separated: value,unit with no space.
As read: -55,°F
